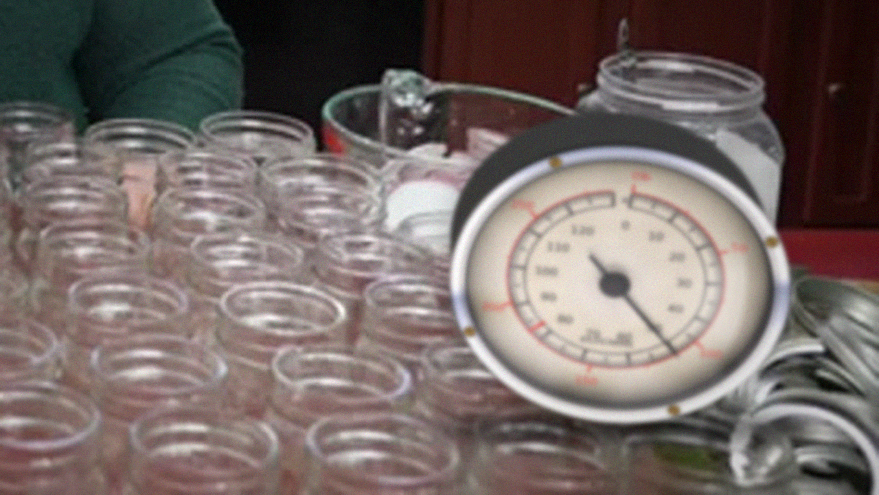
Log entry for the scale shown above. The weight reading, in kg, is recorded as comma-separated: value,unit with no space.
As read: 50,kg
